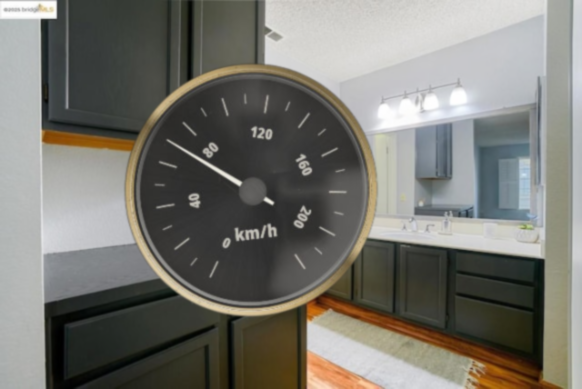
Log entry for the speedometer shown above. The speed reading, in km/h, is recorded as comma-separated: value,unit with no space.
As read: 70,km/h
